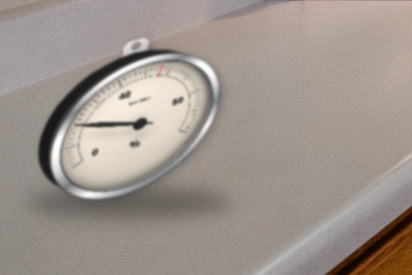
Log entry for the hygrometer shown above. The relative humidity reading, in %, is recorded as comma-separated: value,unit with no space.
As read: 20,%
